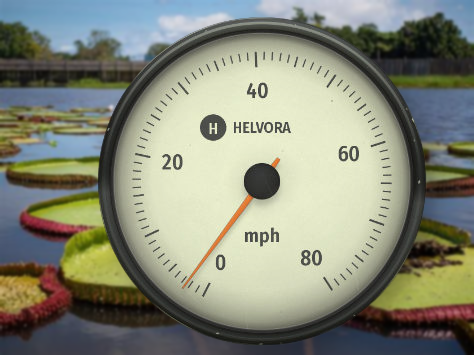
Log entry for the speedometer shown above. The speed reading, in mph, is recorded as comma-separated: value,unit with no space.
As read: 2.5,mph
